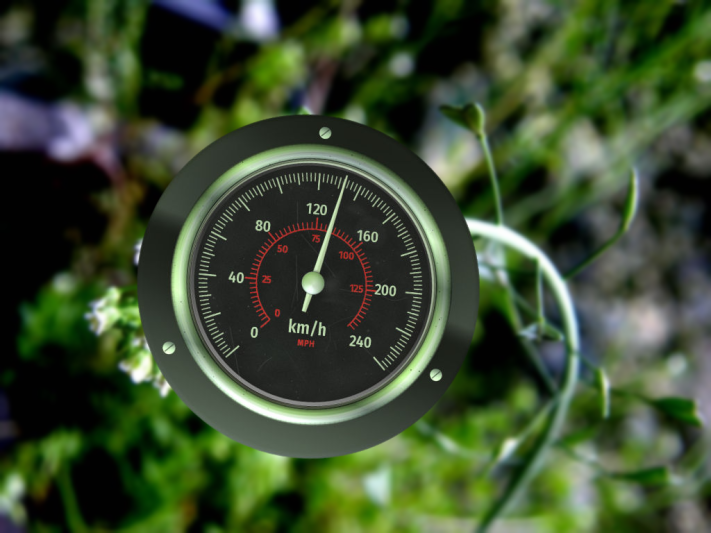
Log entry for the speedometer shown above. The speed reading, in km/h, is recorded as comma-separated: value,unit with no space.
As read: 132,km/h
